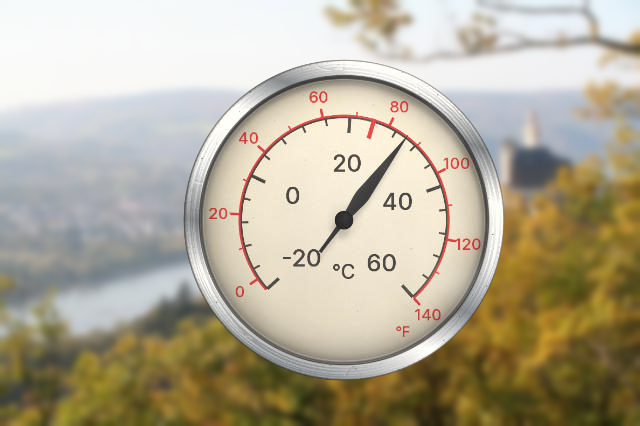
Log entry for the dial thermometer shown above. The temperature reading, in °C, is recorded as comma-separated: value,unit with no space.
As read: 30,°C
